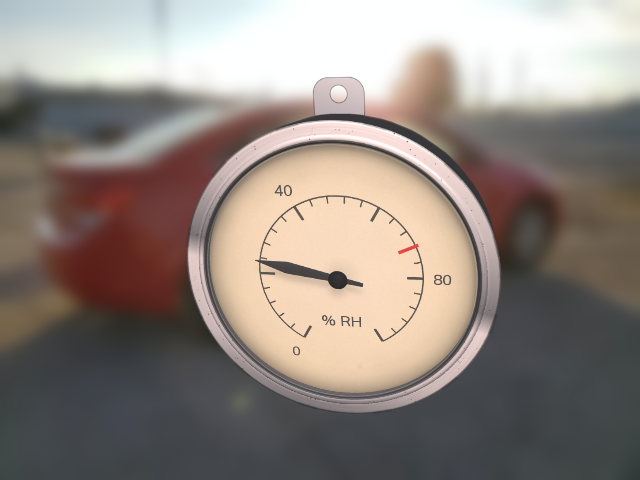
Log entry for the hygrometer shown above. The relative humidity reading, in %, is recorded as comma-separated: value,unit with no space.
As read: 24,%
